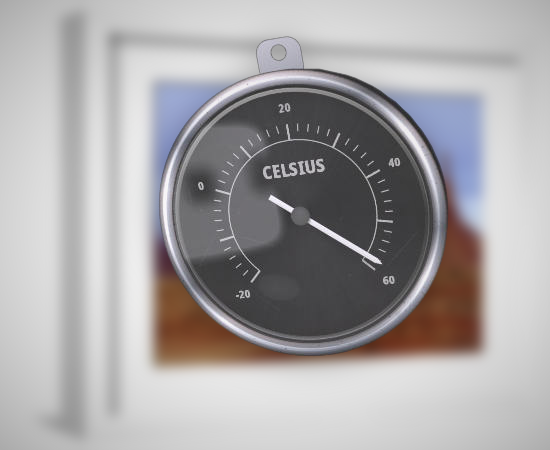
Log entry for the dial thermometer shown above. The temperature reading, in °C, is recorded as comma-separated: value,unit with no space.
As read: 58,°C
